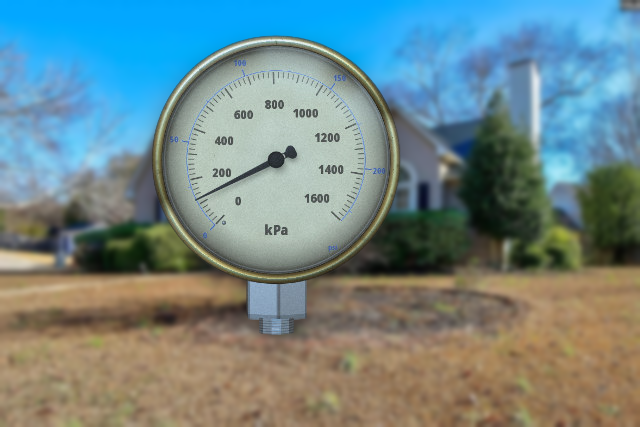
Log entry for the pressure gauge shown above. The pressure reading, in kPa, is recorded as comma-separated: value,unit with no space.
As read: 120,kPa
